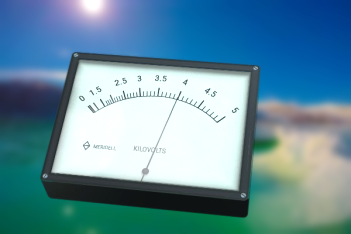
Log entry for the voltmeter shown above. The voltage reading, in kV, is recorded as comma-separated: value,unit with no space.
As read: 4,kV
